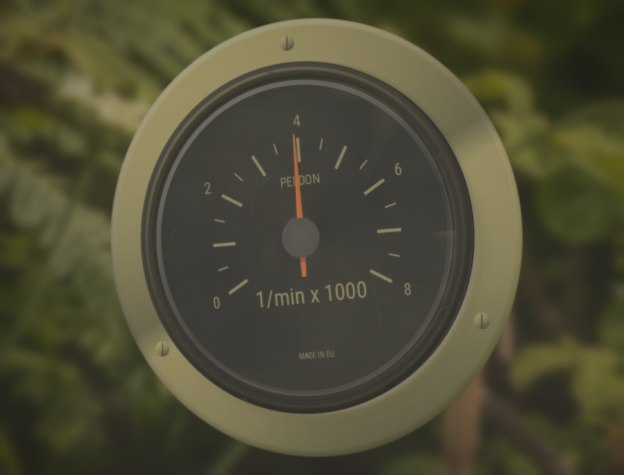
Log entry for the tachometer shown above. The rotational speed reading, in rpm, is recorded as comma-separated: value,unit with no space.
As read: 4000,rpm
